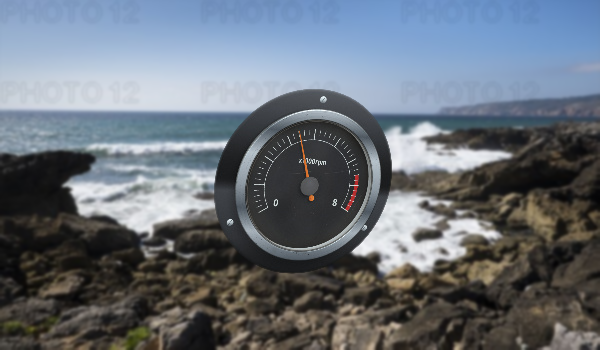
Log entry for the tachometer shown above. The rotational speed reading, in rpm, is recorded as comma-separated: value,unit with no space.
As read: 3400,rpm
